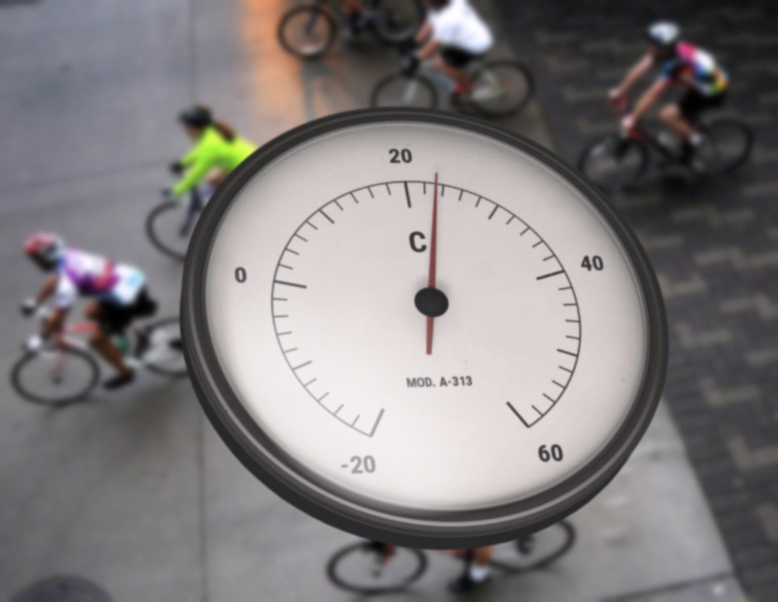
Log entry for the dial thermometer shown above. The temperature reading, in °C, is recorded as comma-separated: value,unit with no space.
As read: 23,°C
